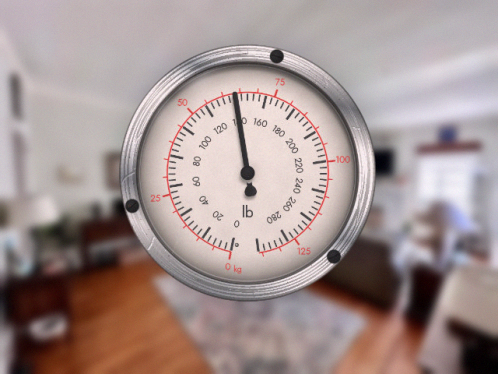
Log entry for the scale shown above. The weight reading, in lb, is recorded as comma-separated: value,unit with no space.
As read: 140,lb
